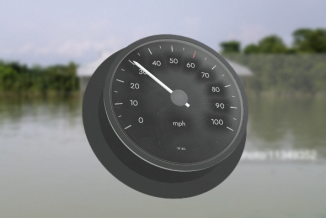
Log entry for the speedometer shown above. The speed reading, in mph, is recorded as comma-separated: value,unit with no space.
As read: 30,mph
